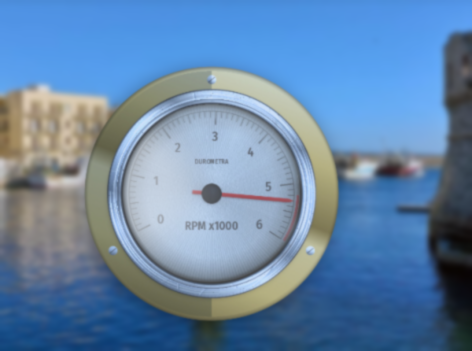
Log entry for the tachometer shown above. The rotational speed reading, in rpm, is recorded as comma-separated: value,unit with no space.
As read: 5300,rpm
